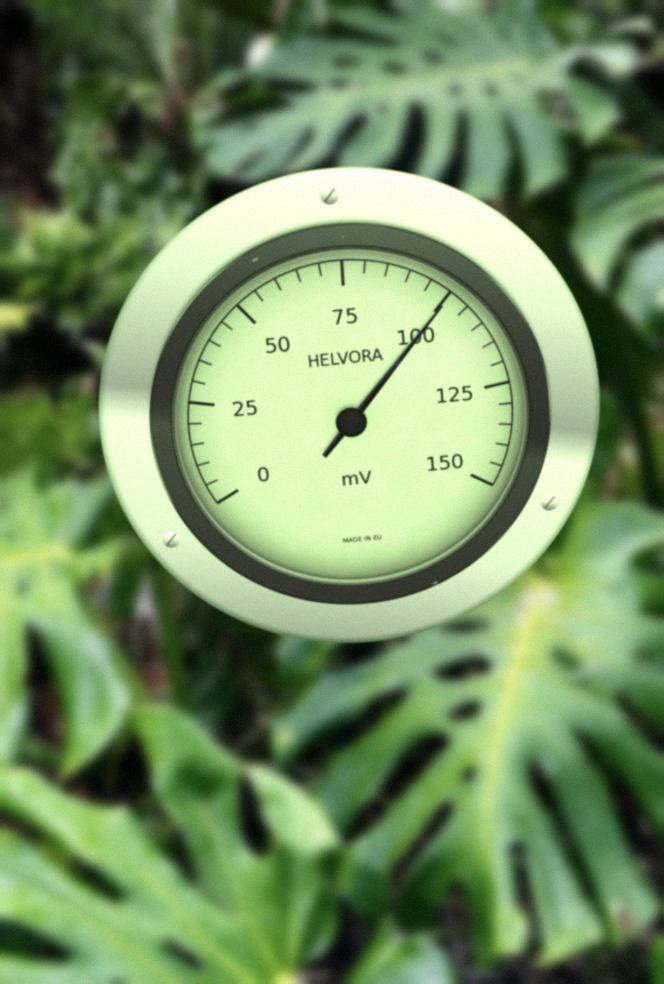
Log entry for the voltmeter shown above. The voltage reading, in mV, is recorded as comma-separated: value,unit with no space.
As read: 100,mV
